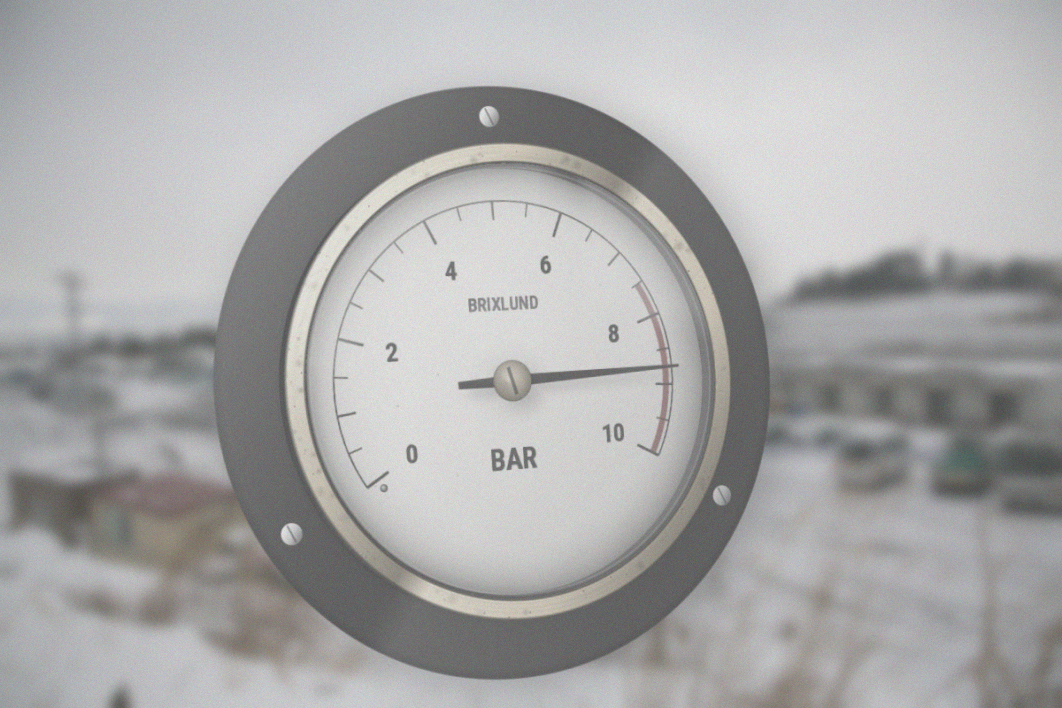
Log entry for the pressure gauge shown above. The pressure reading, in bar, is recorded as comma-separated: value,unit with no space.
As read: 8.75,bar
